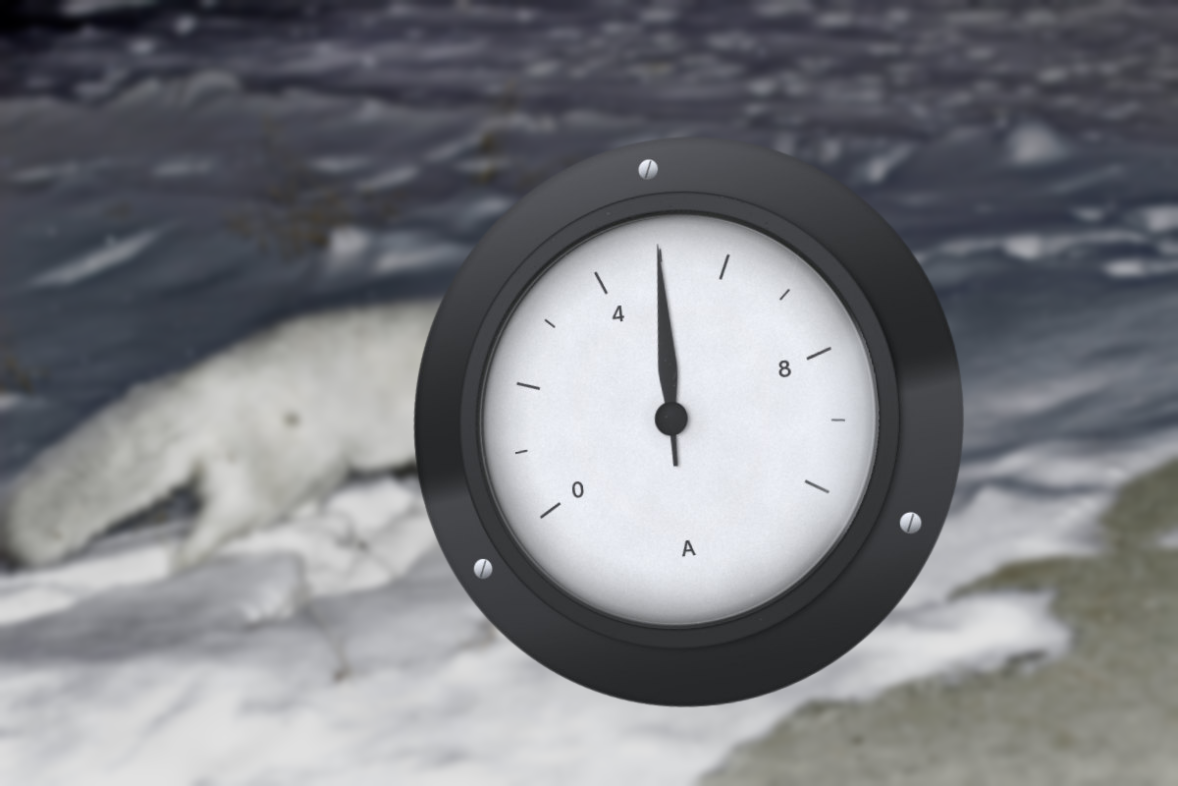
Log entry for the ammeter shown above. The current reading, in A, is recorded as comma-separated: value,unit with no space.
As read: 5,A
